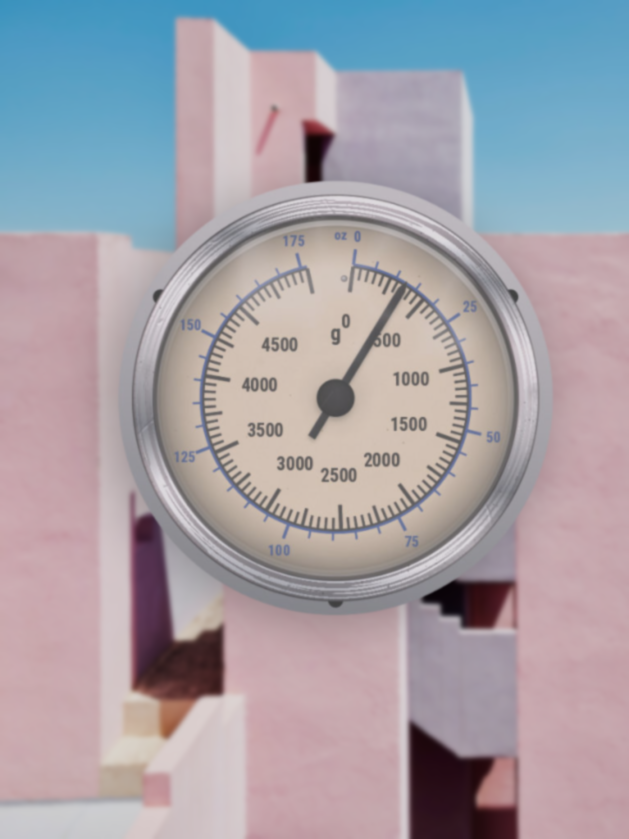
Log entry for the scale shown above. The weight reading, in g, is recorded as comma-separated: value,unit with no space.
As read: 350,g
